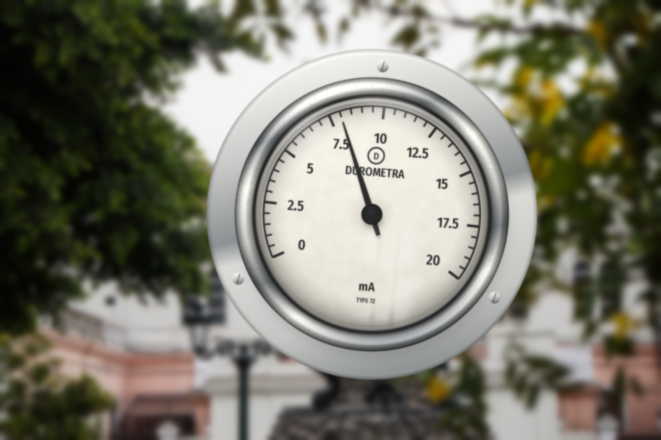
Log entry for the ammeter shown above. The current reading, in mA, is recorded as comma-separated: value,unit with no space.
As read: 8,mA
